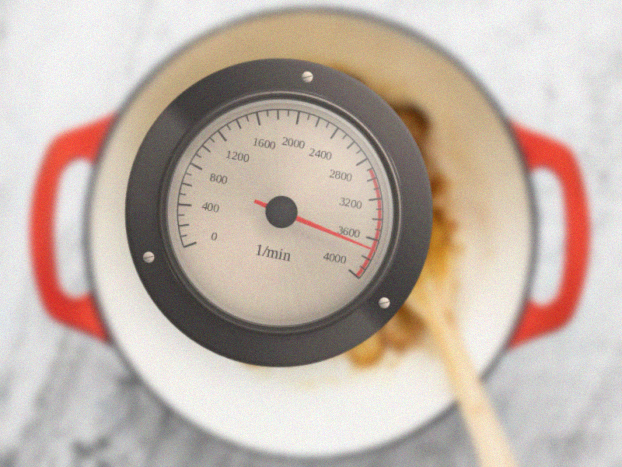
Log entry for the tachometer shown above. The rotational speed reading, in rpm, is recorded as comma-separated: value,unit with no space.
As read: 3700,rpm
